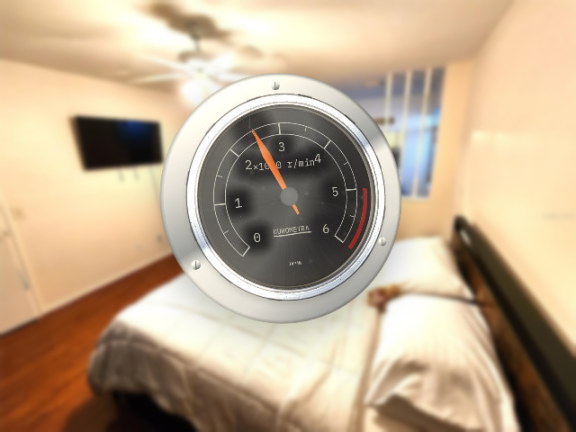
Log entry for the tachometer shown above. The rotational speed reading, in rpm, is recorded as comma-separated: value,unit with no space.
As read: 2500,rpm
